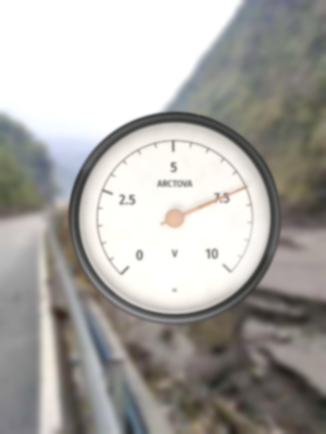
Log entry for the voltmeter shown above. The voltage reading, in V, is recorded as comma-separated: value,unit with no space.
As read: 7.5,V
